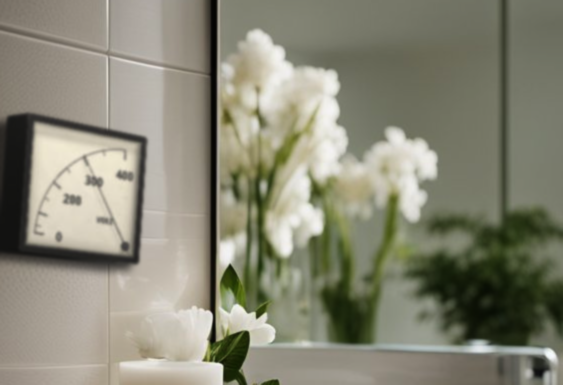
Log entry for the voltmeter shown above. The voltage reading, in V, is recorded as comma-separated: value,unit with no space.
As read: 300,V
